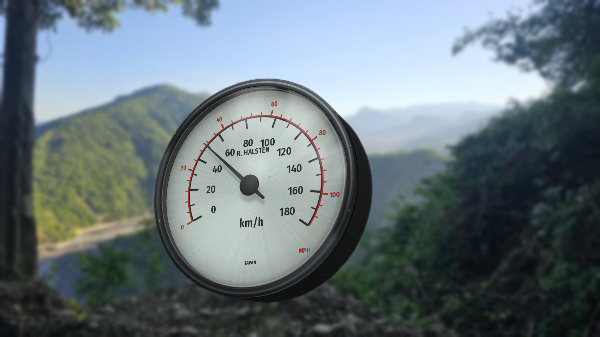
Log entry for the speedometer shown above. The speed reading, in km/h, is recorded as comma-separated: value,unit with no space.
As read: 50,km/h
